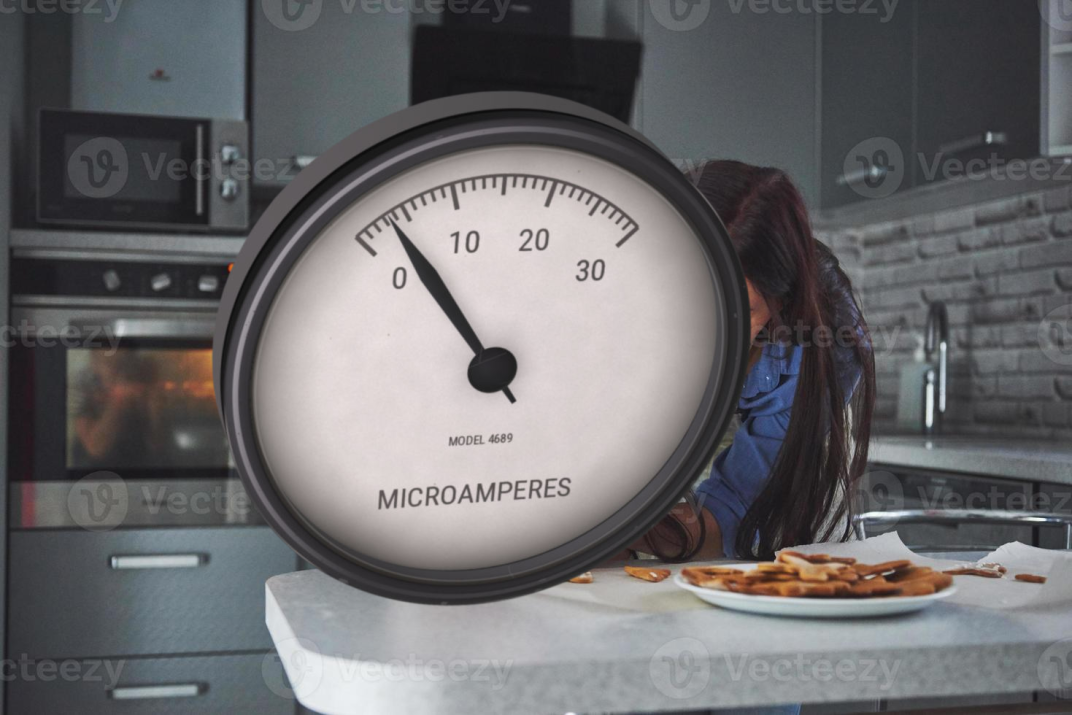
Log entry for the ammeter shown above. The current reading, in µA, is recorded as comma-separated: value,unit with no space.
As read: 3.5,µA
